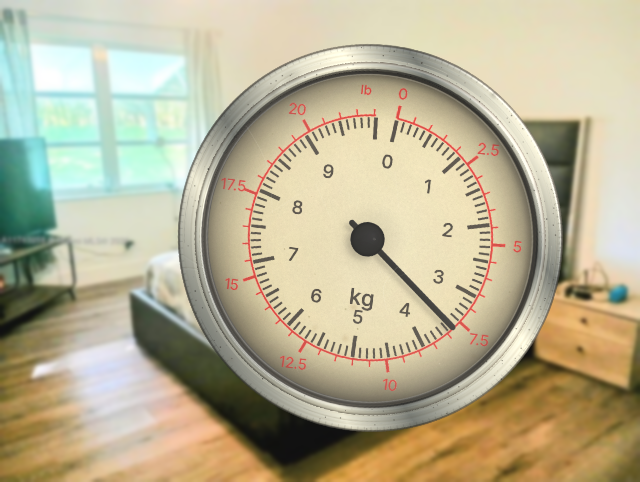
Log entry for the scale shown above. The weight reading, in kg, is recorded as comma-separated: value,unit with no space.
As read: 3.5,kg
